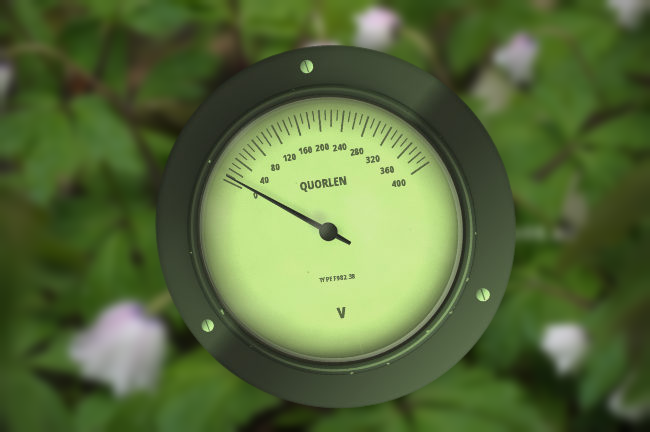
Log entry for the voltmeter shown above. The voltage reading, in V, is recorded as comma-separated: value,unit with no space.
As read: 10,V
